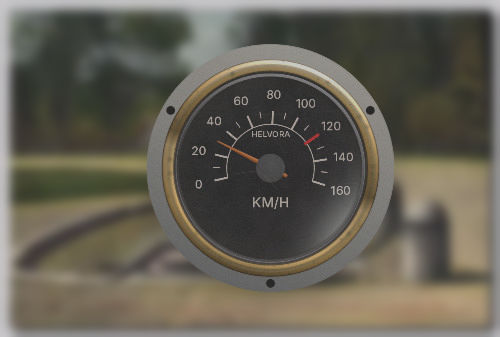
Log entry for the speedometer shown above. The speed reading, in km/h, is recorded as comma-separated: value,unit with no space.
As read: 30,km/h
